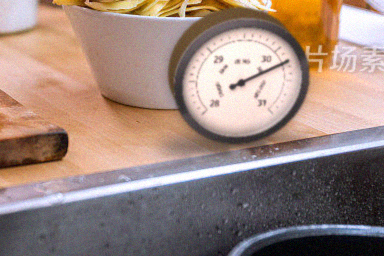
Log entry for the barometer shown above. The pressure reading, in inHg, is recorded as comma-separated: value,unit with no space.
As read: 30.2,inHg
